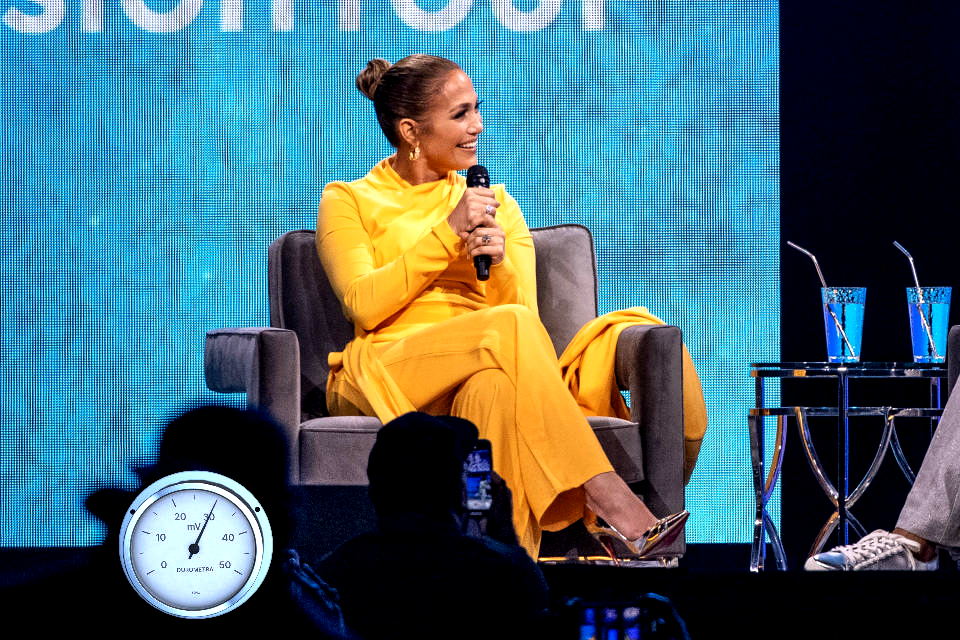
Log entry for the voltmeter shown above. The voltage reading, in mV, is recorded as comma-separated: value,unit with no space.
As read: 30,mV
